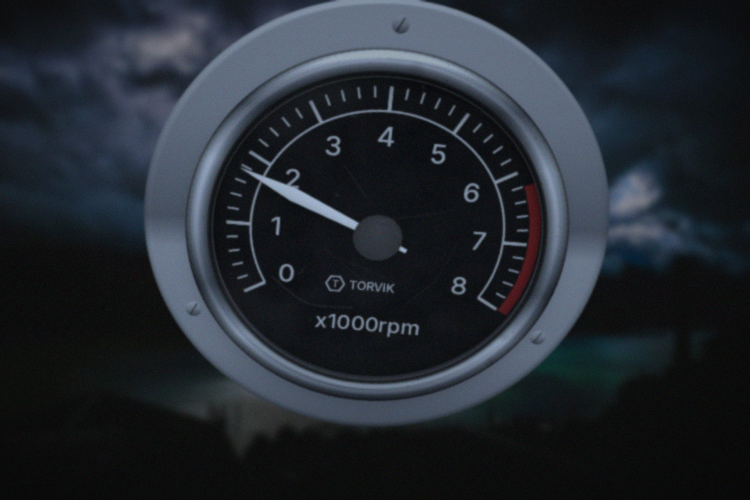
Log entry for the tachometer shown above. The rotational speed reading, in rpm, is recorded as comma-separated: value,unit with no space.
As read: 1800,rpm
